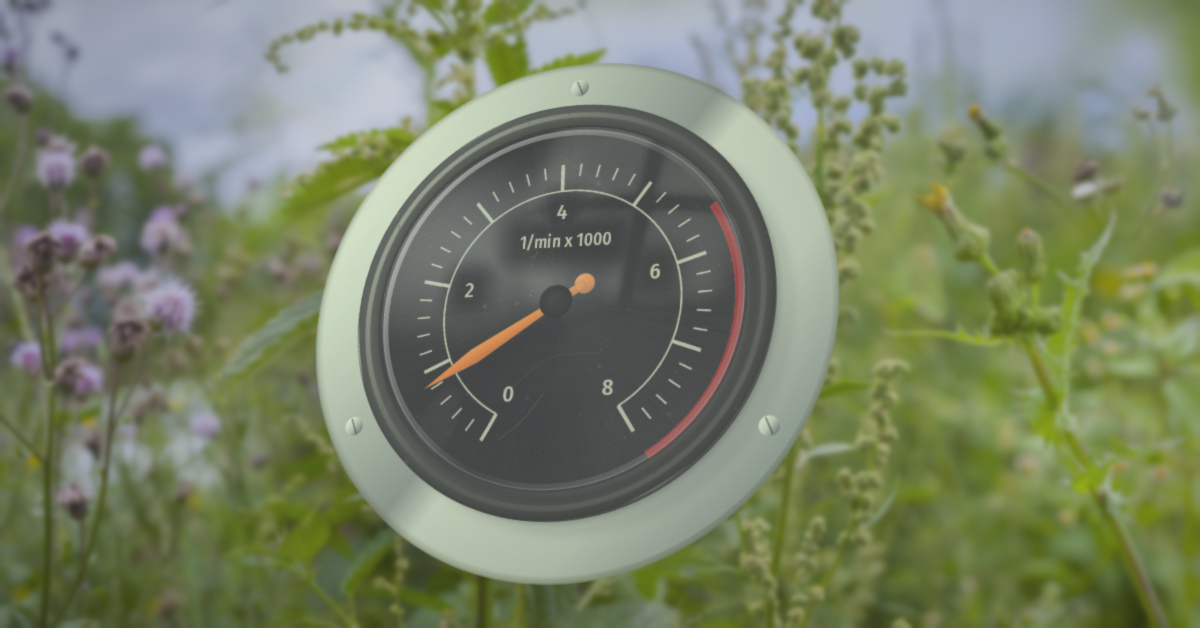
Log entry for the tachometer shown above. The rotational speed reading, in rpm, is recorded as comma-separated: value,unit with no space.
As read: 800,rpm
